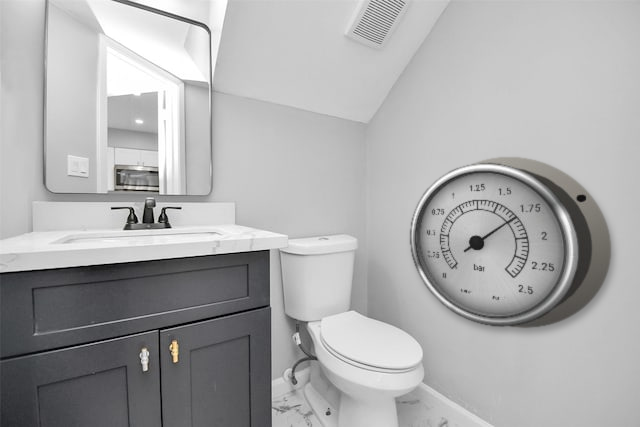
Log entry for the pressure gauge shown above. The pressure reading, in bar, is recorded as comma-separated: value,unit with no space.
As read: 1.75,bar
